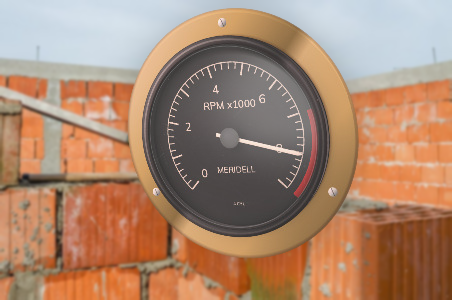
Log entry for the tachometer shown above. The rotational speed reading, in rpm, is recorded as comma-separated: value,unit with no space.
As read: 8000,rpm
